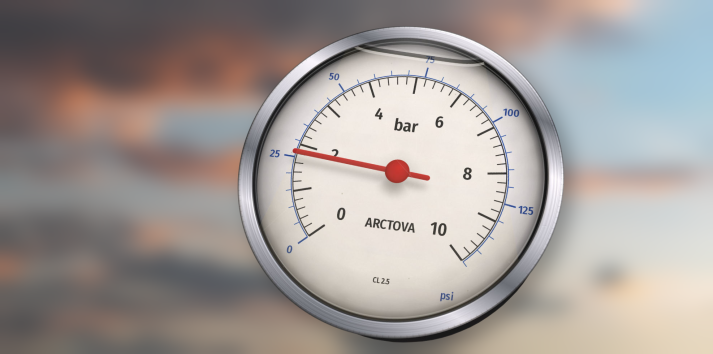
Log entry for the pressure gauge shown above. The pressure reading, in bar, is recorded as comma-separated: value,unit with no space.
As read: 1.8,bar
